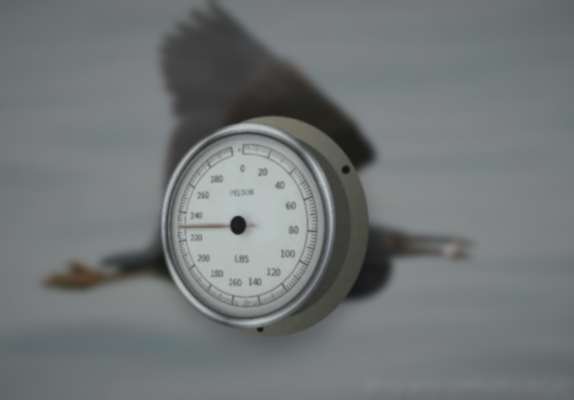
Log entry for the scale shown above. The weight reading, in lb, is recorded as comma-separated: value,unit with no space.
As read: 230,lb
